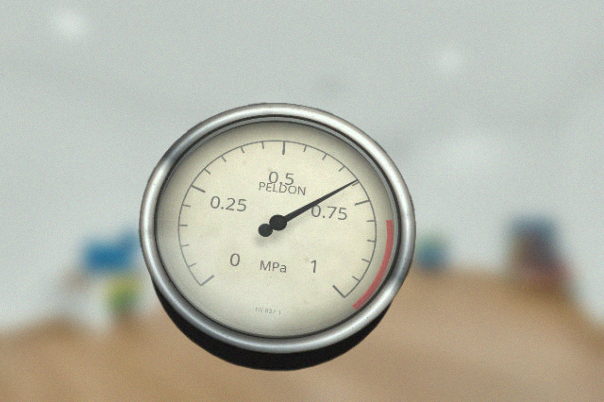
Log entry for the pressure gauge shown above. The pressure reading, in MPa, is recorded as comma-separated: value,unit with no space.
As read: 0.7,MPa
